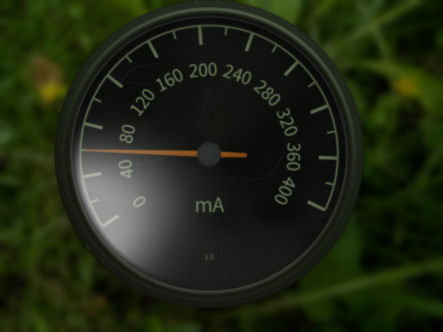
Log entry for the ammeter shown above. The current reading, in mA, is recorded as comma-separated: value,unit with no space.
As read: 60,mA
